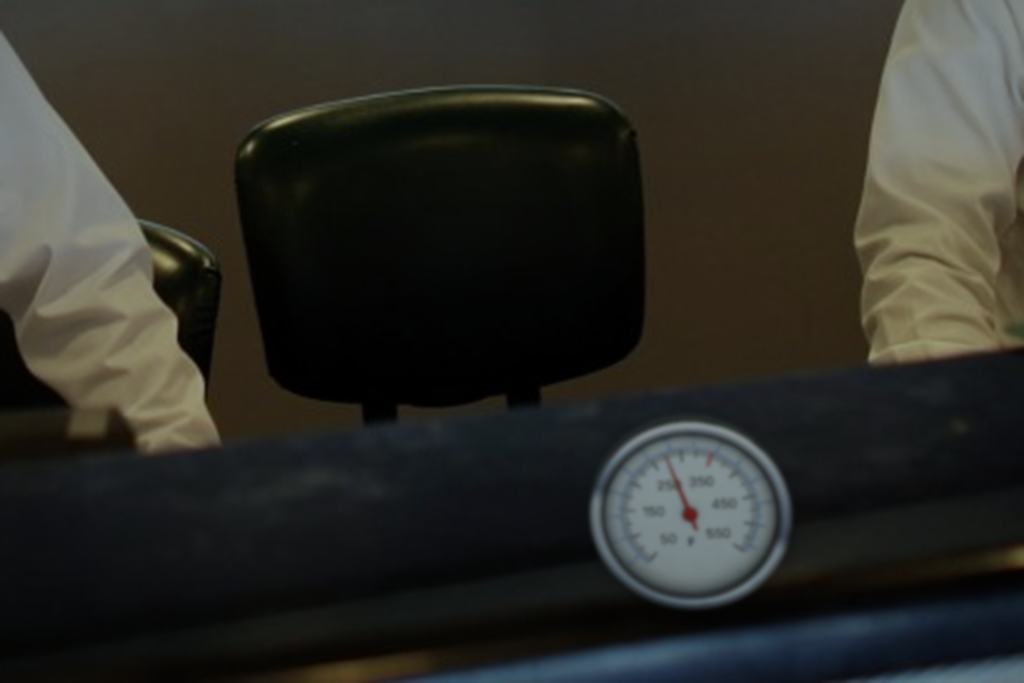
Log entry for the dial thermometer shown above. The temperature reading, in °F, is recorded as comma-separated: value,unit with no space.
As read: 275,°F
